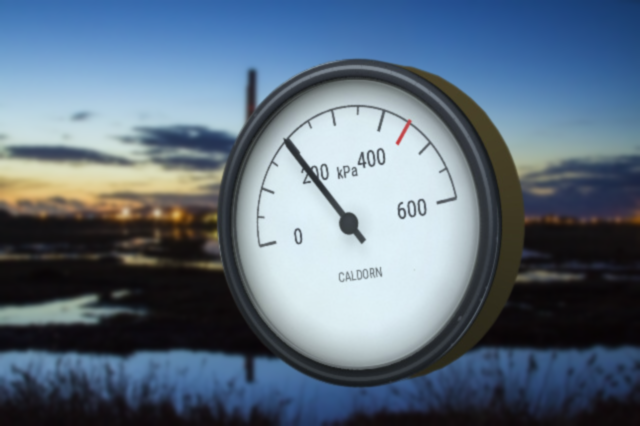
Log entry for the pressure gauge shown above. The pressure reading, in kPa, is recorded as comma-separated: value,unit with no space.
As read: 200,kPa
